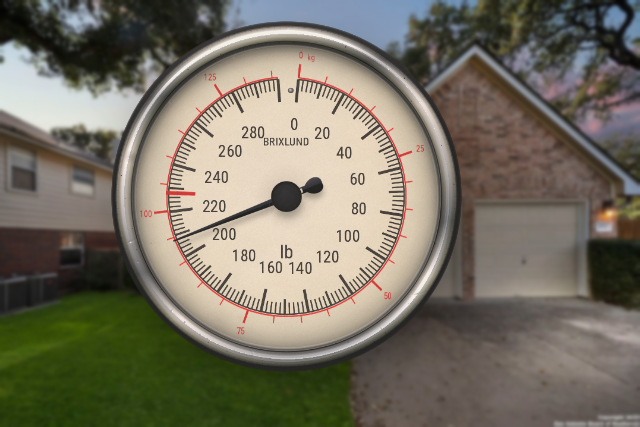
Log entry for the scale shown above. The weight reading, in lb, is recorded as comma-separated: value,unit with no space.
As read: 208,lb
